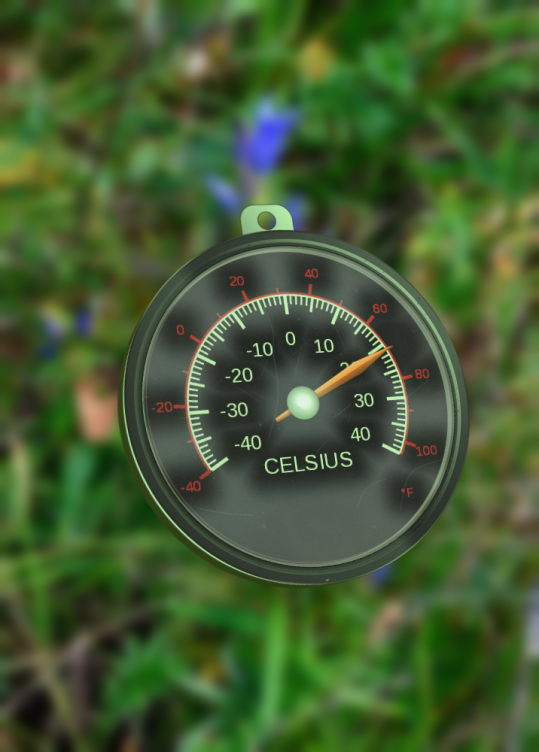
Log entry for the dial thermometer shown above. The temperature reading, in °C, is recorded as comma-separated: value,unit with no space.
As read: 21,°C
